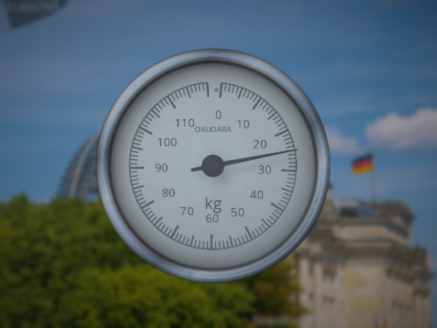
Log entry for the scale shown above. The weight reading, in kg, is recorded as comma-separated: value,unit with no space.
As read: 25,kg
